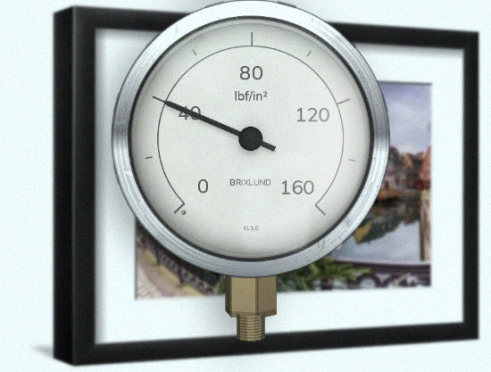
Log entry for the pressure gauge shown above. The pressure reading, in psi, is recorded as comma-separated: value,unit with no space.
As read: 40,psi
